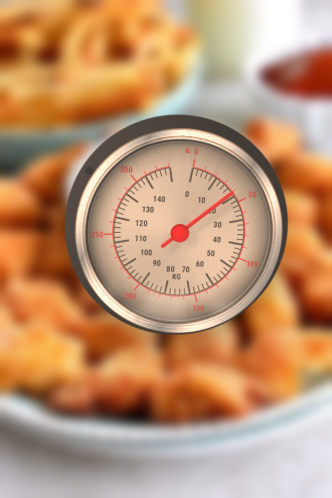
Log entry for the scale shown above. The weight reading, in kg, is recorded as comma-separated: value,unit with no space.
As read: 18,kg
